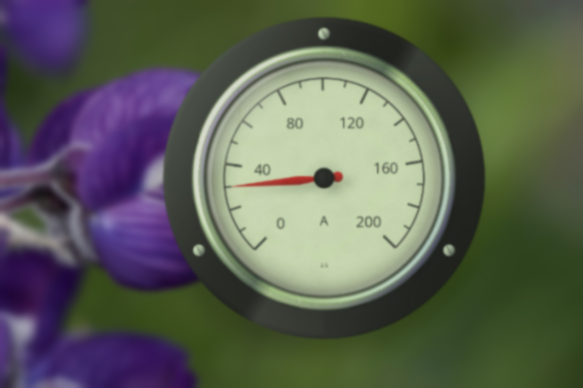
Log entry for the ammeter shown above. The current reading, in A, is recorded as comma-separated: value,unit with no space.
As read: 30,A
